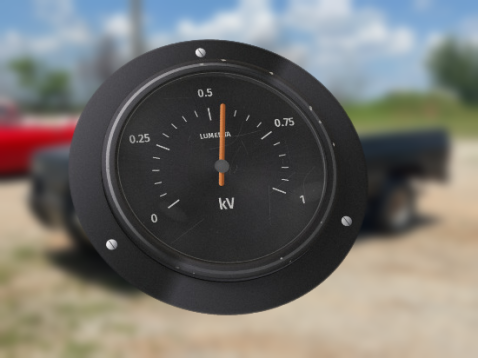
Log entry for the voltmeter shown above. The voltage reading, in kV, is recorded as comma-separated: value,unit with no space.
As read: 0.55,kV
